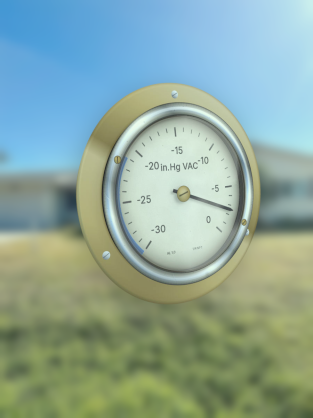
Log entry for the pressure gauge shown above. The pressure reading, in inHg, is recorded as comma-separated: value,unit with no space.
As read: -2.5,inHg
